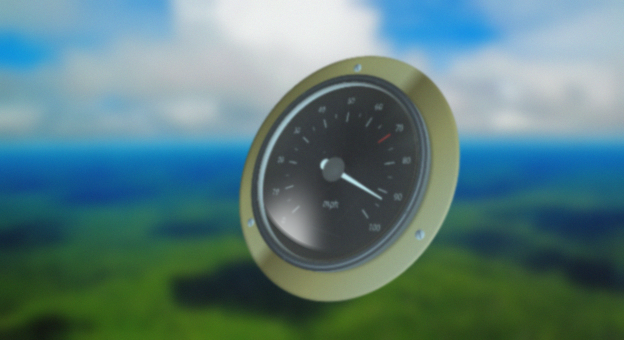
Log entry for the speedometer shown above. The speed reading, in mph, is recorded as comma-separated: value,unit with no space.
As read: 92.5,mph
